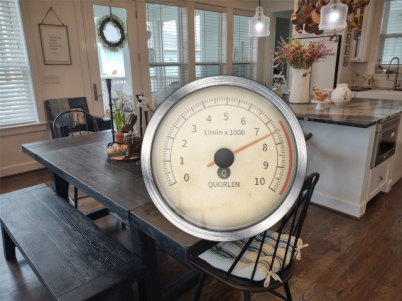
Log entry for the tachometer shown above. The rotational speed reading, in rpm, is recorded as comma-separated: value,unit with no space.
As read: 7500,rpm
